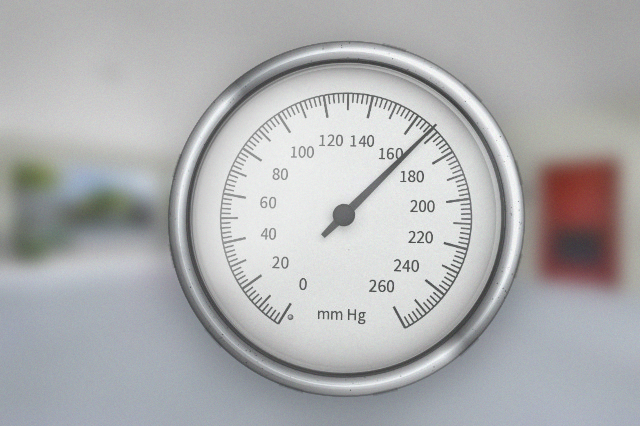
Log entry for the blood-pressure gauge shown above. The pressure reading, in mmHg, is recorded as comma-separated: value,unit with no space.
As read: 168,mmHg
